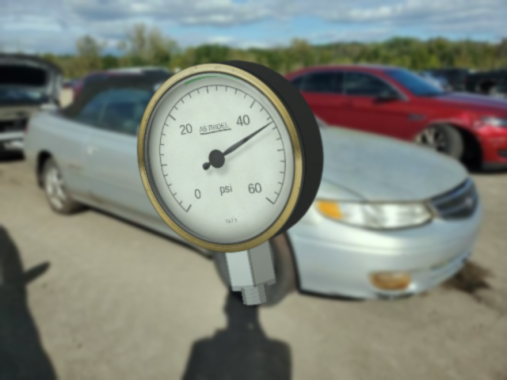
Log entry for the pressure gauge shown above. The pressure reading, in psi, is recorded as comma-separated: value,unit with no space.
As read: 45,psi
